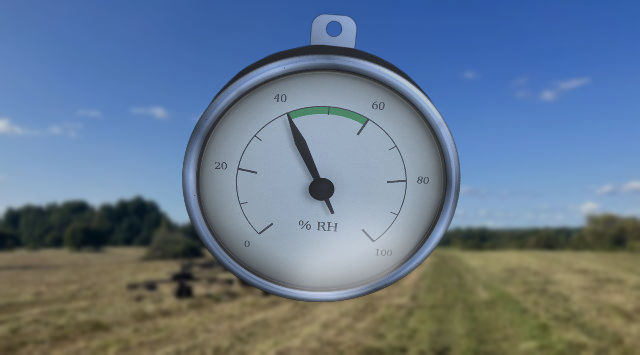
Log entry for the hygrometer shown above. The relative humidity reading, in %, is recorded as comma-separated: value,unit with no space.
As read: 40,%
